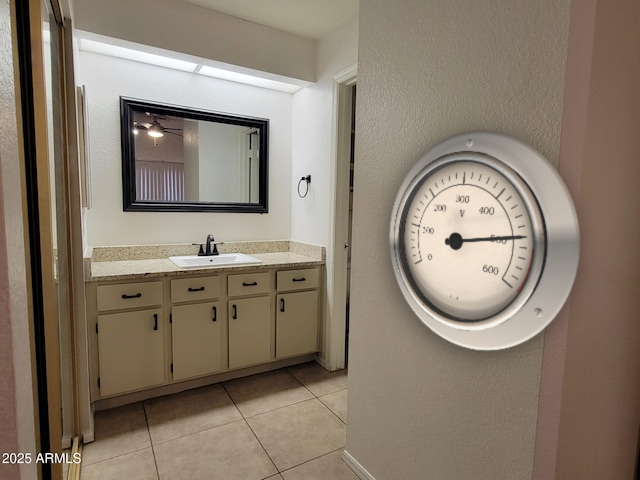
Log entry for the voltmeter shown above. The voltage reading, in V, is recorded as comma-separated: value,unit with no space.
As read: 500,V
